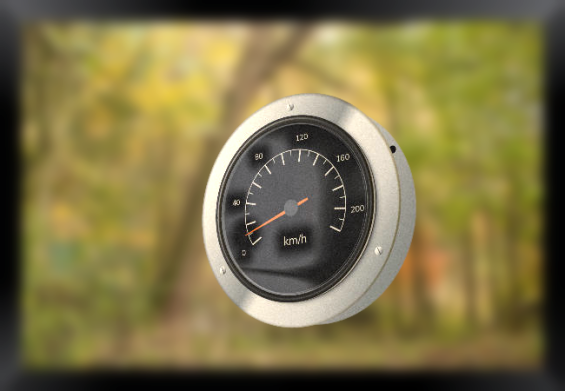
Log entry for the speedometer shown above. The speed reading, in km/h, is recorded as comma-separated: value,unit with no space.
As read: 10,km/h
